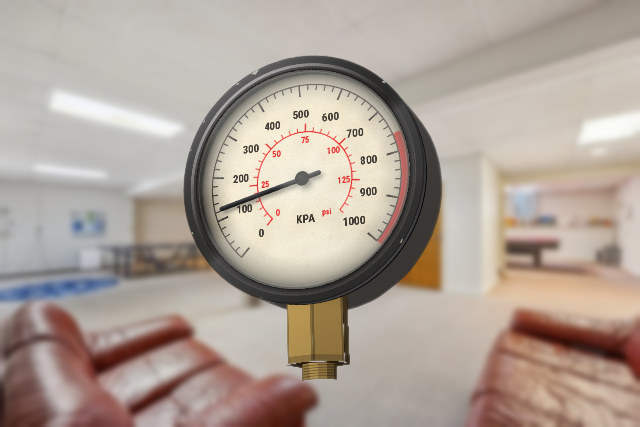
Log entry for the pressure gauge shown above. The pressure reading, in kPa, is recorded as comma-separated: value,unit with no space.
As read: 120,kPa
